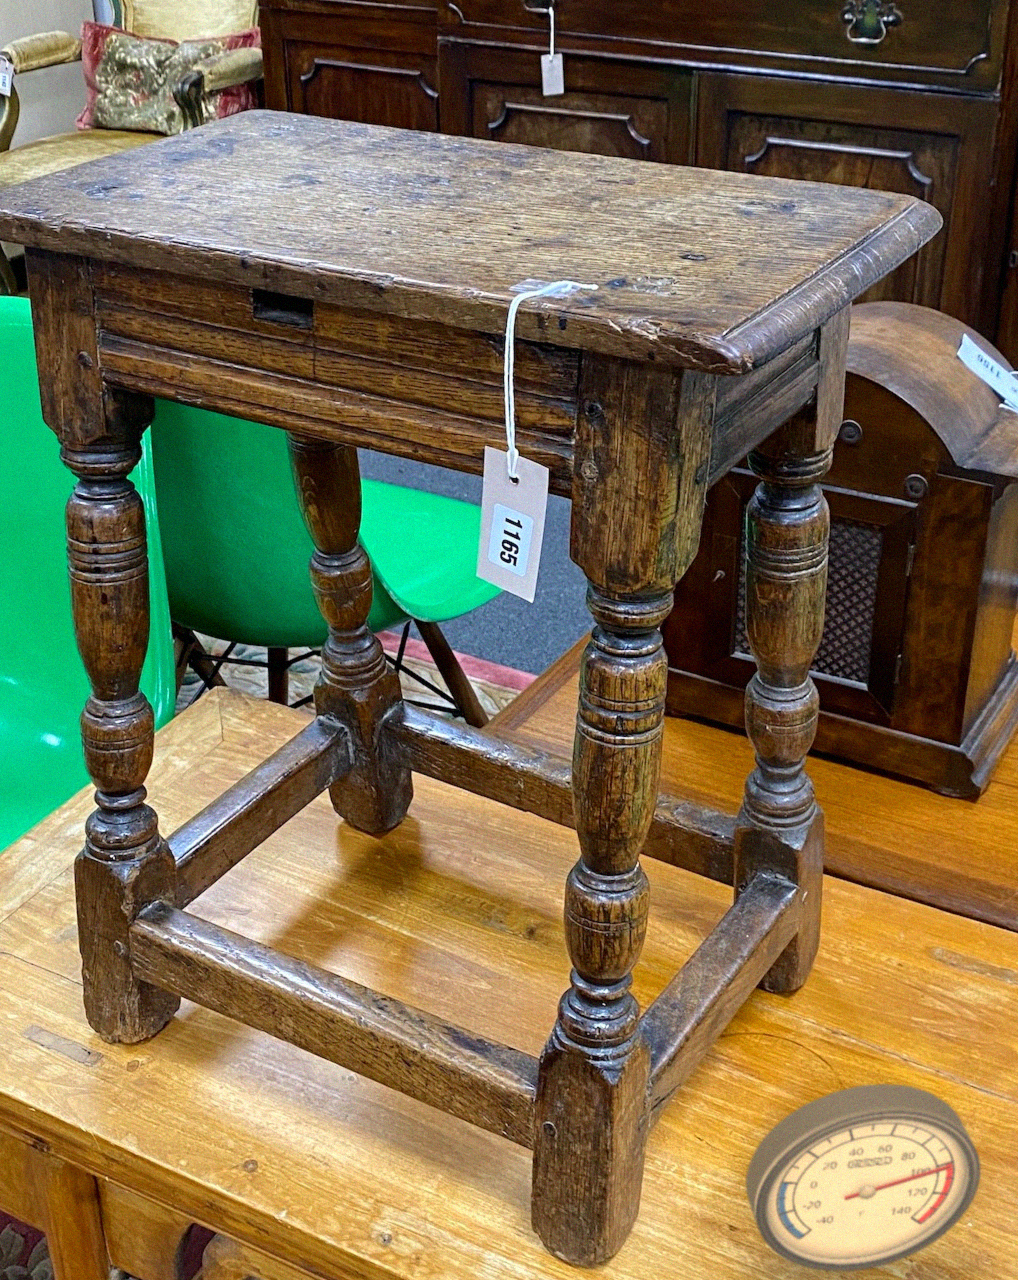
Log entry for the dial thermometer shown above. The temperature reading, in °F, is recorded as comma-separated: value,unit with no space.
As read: 100,°F
